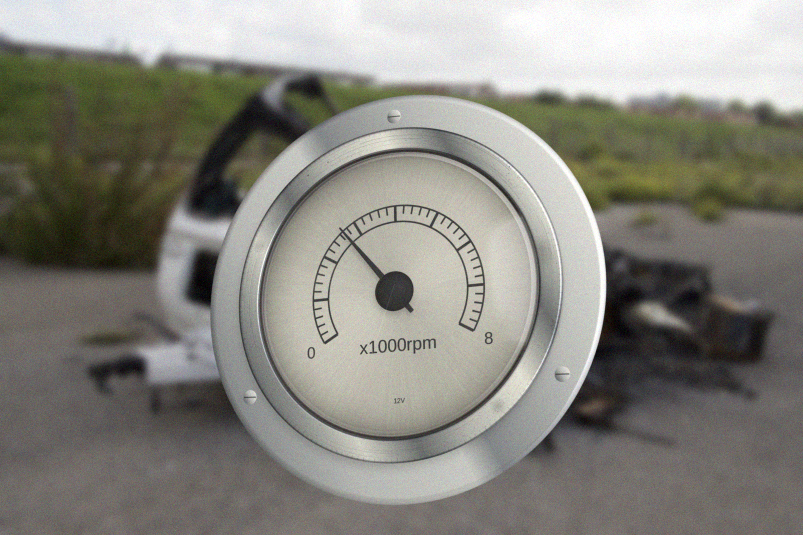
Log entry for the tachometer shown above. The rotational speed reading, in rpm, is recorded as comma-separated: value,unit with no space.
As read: 2700,rpm
